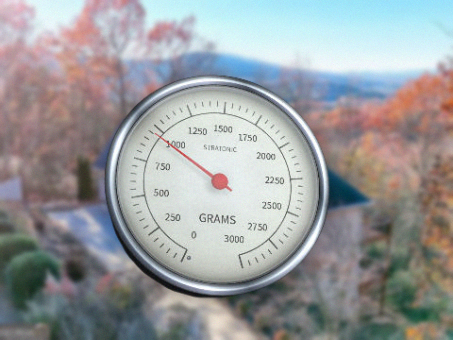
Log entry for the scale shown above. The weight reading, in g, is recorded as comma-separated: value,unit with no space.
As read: 950,g
